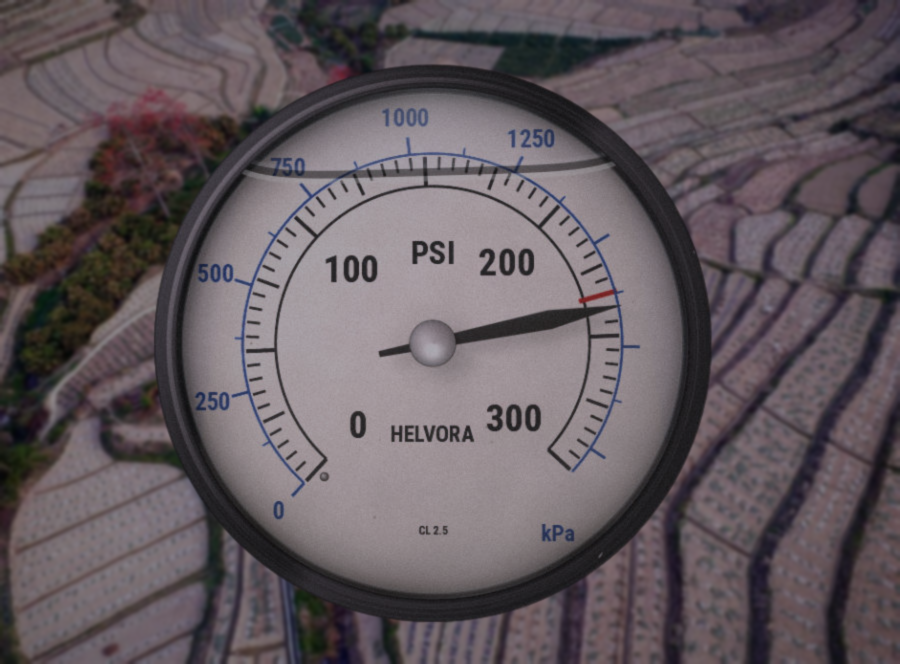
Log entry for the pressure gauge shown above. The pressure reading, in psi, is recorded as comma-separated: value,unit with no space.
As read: 240,psi
